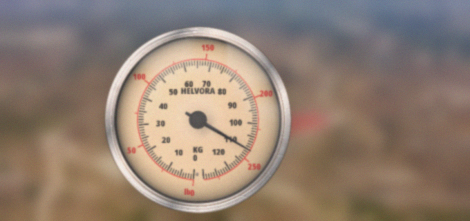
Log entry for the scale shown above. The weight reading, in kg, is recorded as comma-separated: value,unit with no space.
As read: 110,kg
